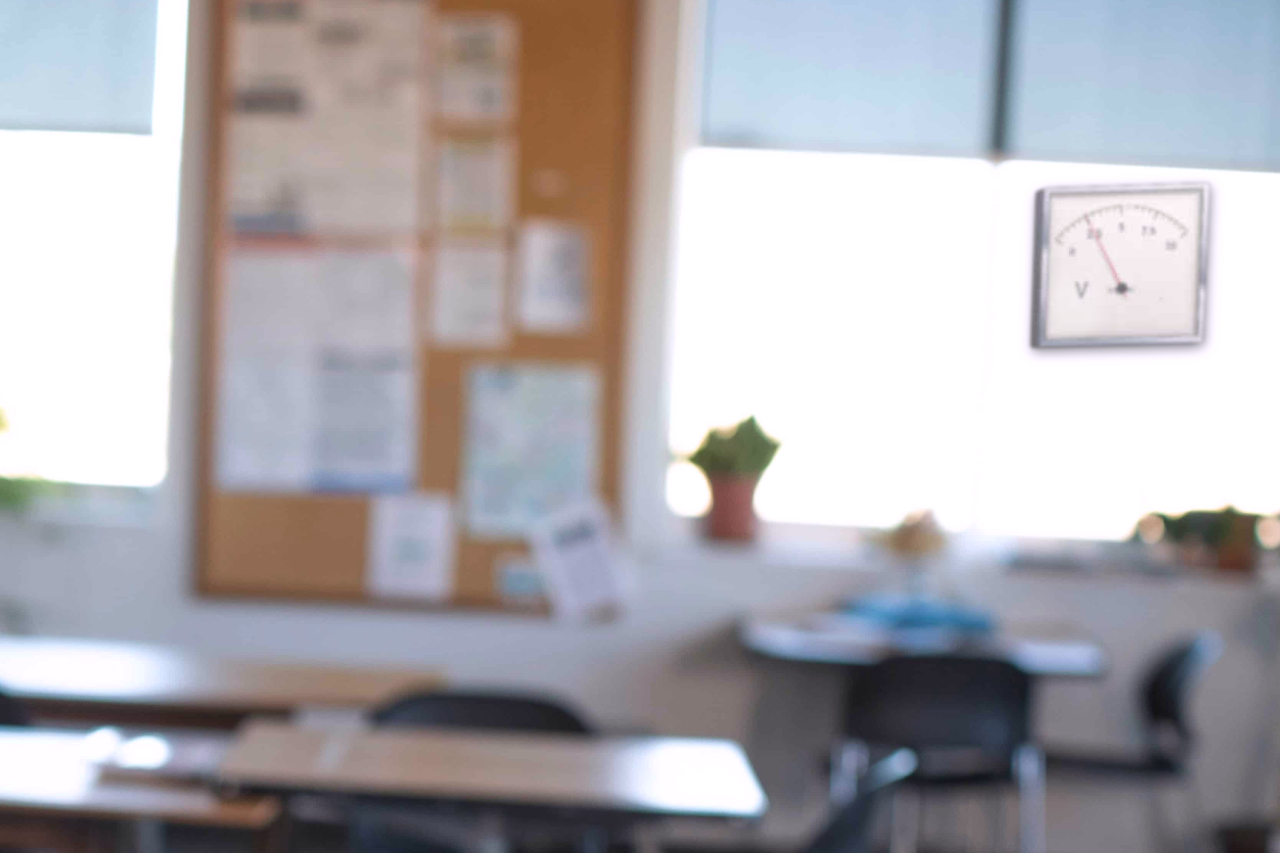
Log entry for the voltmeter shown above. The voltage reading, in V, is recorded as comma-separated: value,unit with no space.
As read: 2.5,V
